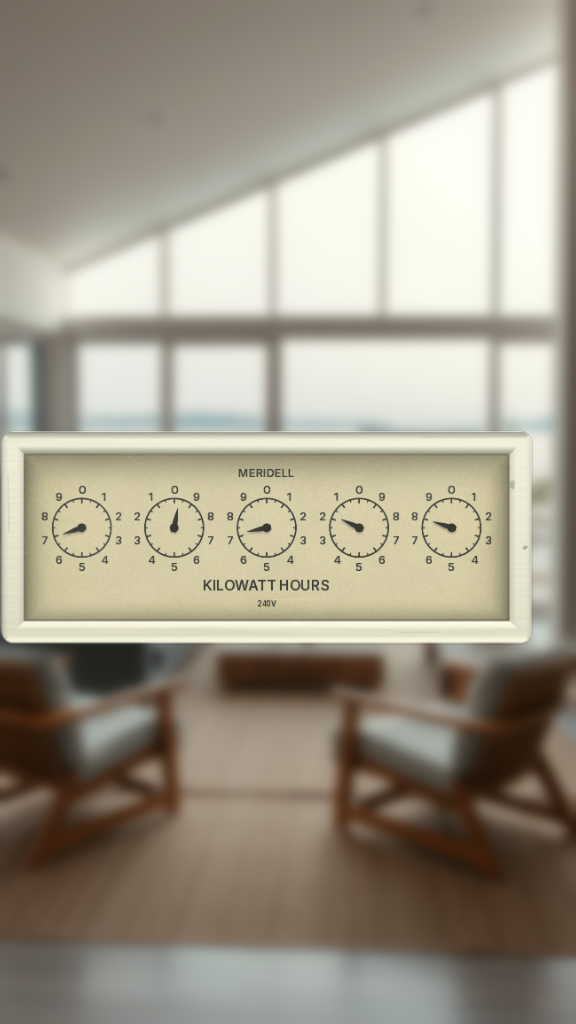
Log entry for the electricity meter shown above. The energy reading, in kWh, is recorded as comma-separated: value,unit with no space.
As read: 69718,kWh
